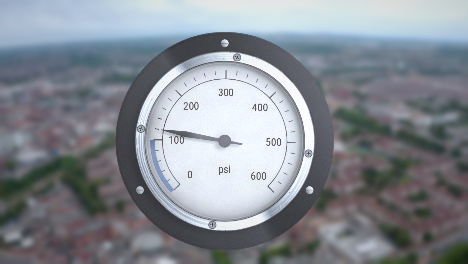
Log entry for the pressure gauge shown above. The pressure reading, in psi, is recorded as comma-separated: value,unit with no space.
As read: 120,psi
